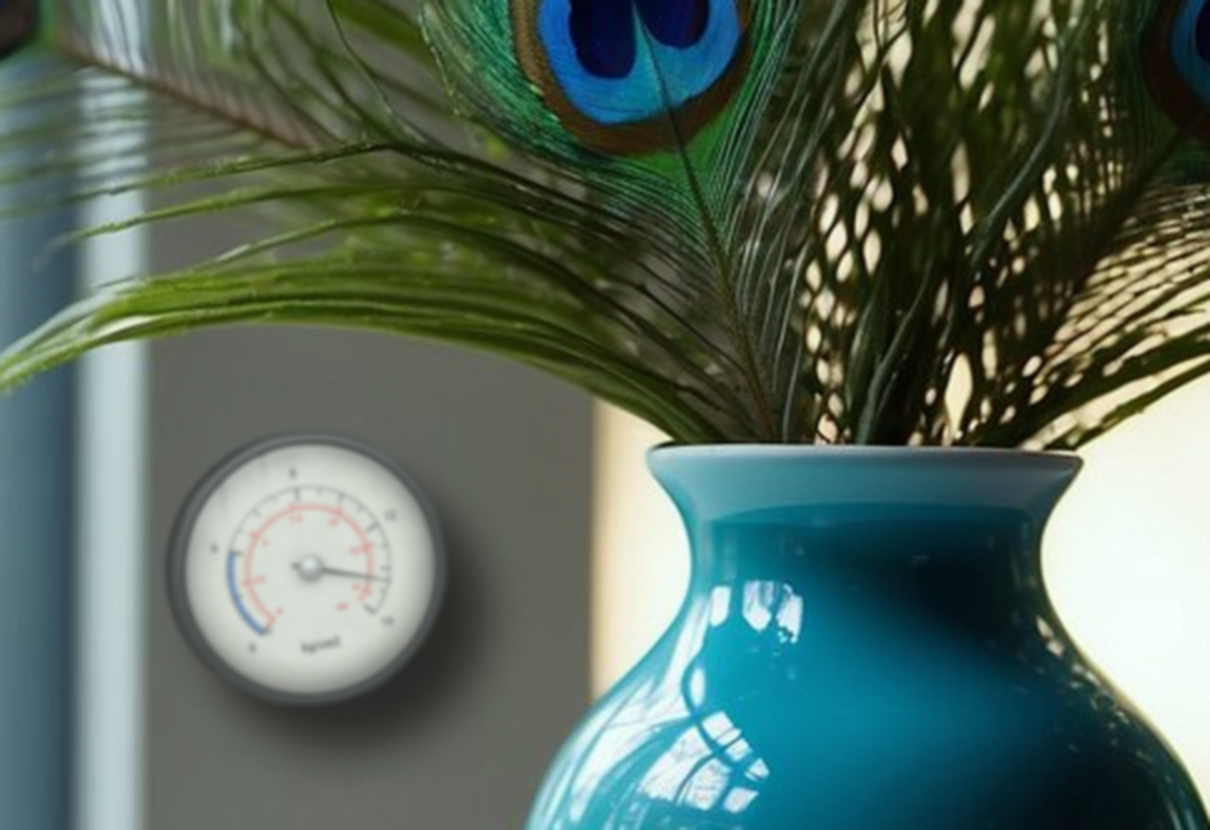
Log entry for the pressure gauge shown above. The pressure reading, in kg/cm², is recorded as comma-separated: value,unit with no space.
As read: 14.5,kg/cm²
